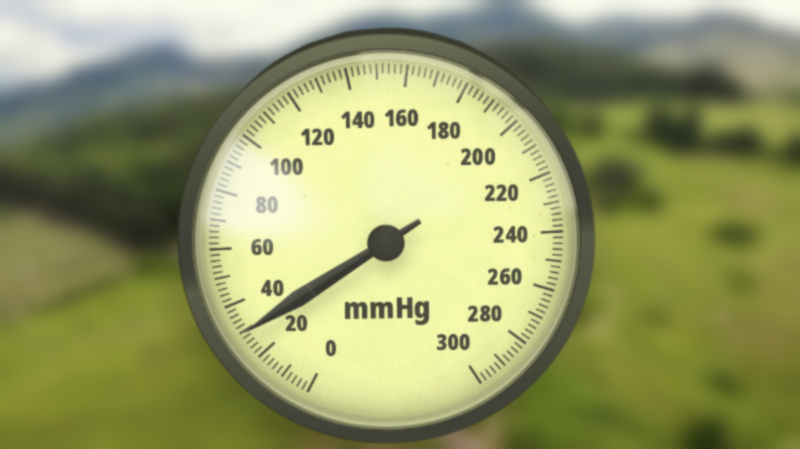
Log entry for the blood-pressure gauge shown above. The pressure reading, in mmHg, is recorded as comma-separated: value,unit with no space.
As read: 30,mmHg
